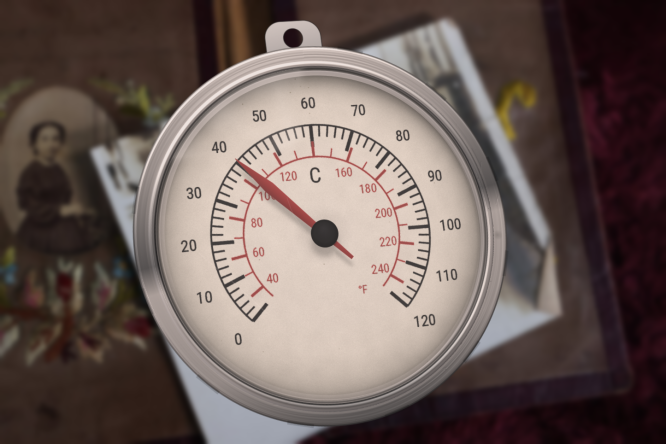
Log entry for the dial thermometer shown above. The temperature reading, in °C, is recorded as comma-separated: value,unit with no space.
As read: 40,°C
